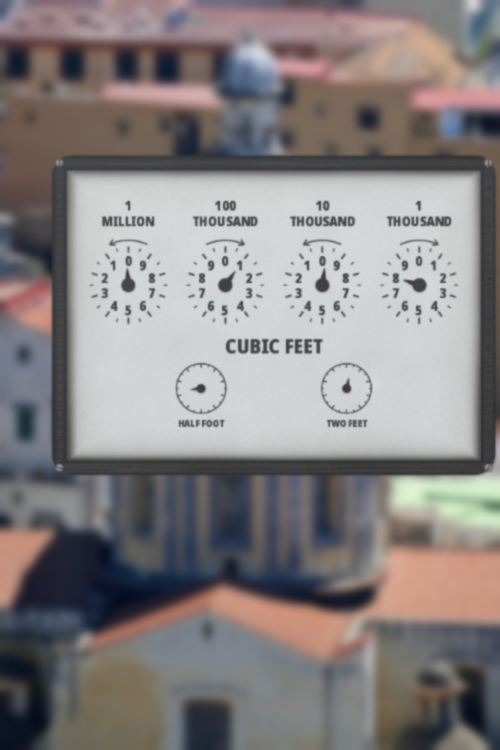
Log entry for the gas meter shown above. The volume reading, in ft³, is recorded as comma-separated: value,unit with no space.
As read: 9800,ft³
